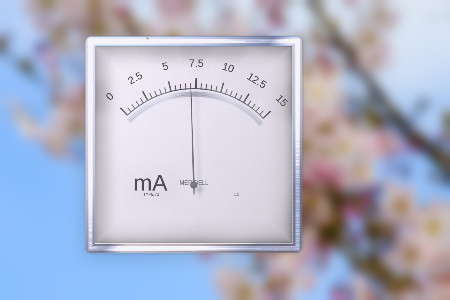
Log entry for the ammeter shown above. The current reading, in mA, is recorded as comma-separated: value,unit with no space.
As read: 7,mA
